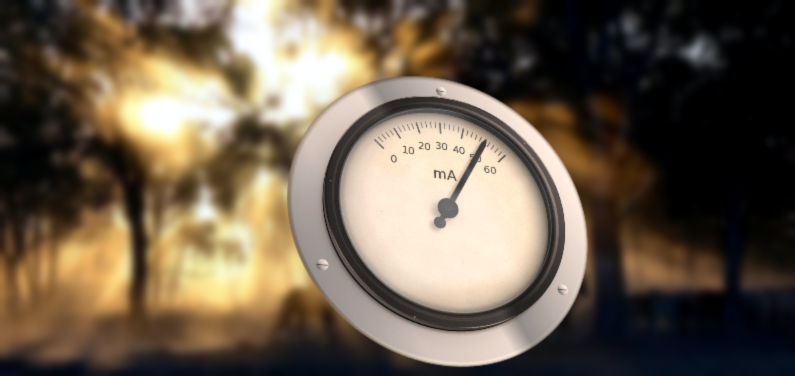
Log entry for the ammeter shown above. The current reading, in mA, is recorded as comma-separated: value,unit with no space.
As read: 50,mA
